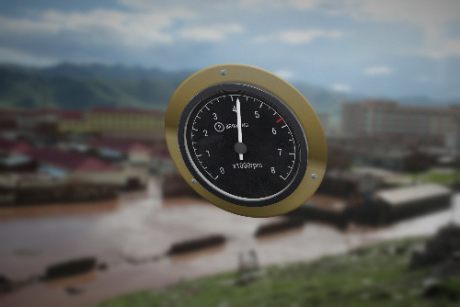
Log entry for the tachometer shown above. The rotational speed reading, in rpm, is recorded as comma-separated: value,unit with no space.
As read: 4250,rpm
